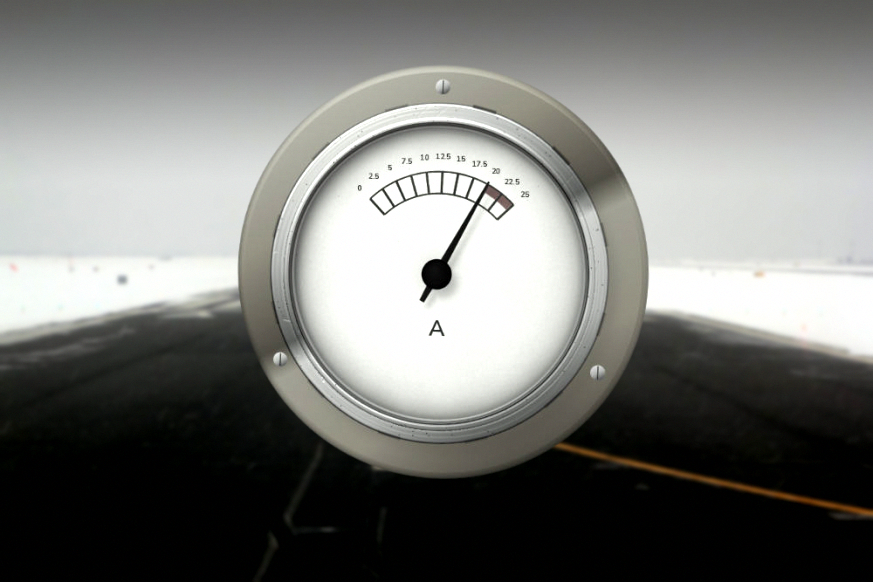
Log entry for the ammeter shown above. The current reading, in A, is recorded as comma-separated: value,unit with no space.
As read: 20,A
